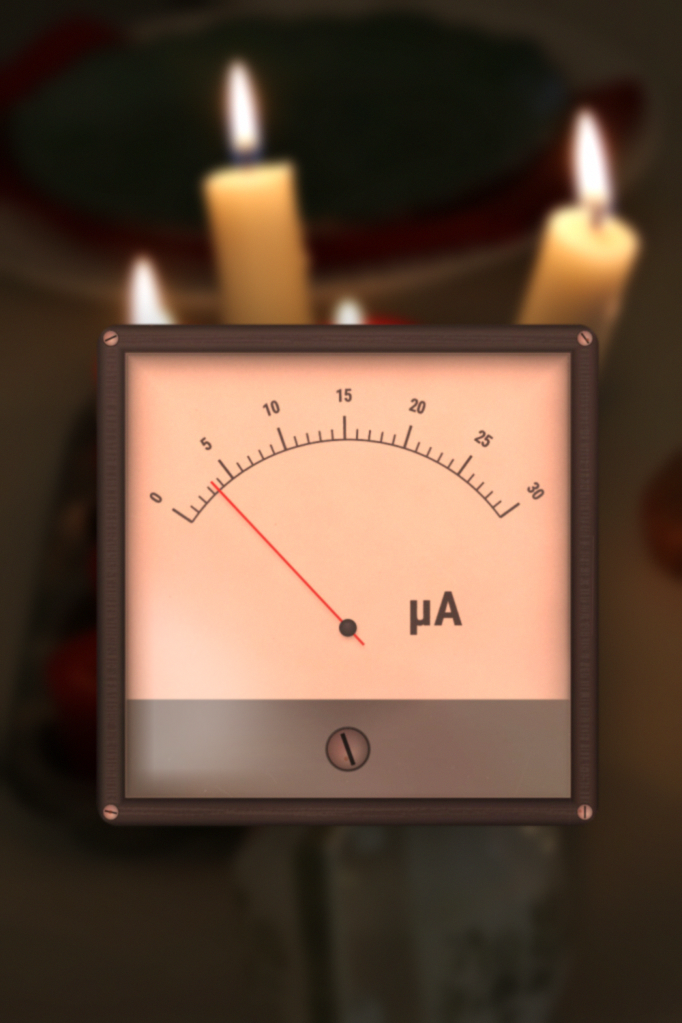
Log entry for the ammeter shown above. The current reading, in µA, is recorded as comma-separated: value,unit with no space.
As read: 3.5,µA
